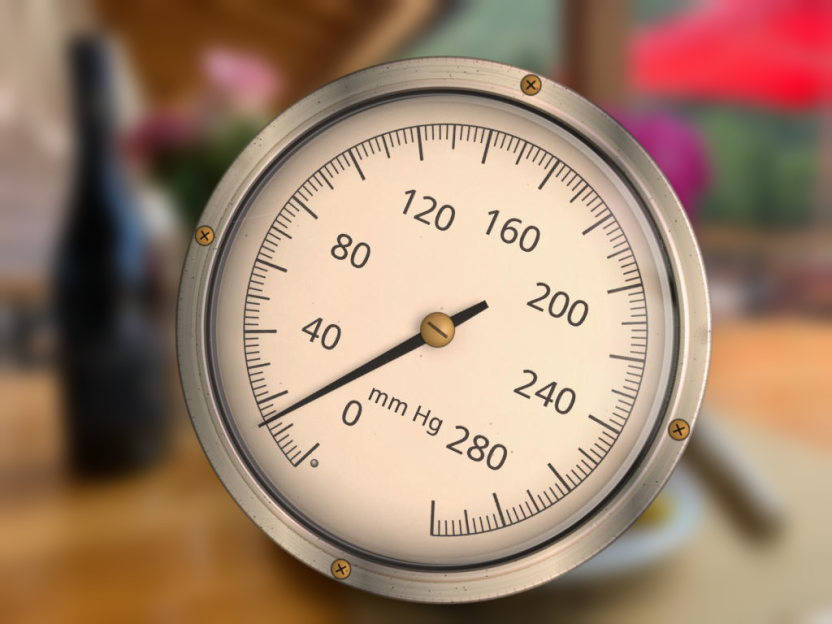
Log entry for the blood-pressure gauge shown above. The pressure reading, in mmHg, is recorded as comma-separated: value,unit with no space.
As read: 14,mmHg
